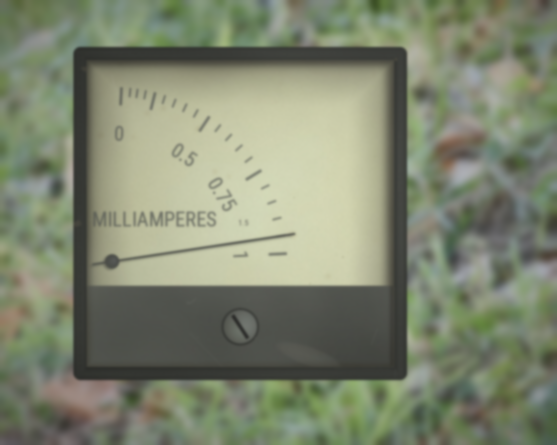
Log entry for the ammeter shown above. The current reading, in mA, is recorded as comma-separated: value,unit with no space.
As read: 0.95,mA
